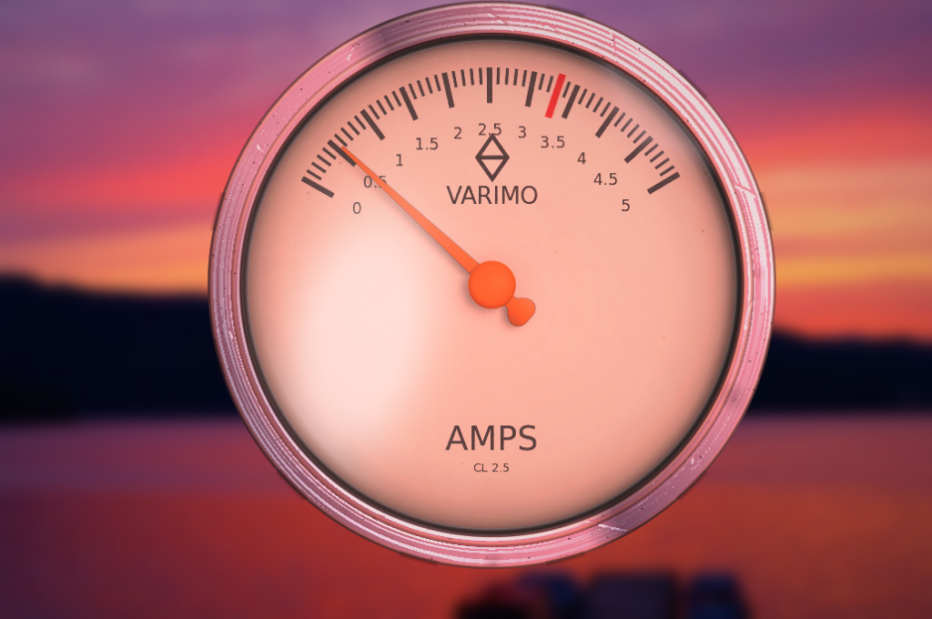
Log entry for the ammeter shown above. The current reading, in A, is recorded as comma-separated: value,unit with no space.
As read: 0.55,A
